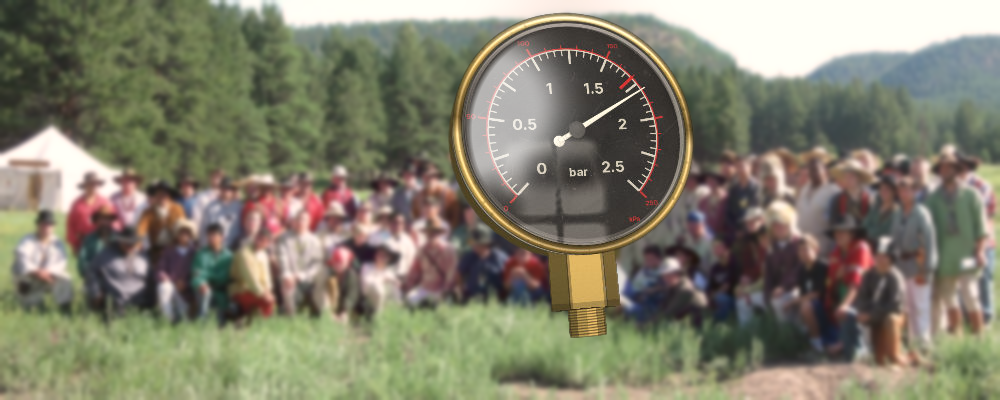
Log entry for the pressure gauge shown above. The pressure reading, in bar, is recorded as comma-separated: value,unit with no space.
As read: 1.8,bar
